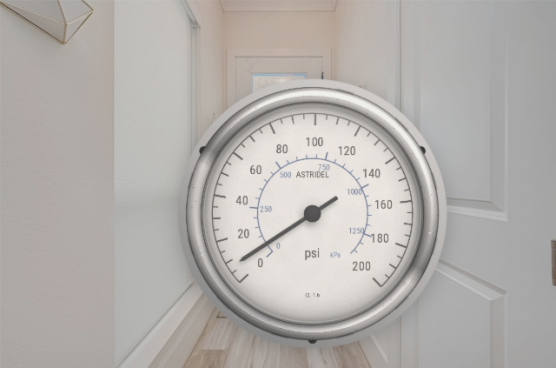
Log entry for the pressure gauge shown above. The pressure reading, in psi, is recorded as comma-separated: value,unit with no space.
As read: 7.5,psi
